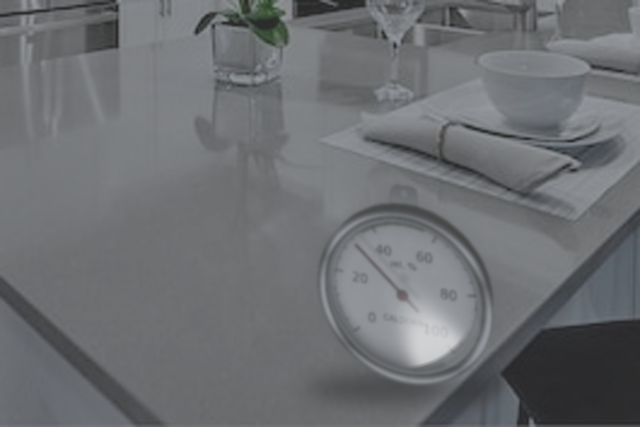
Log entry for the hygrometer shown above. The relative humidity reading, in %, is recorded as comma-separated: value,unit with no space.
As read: 32,%
